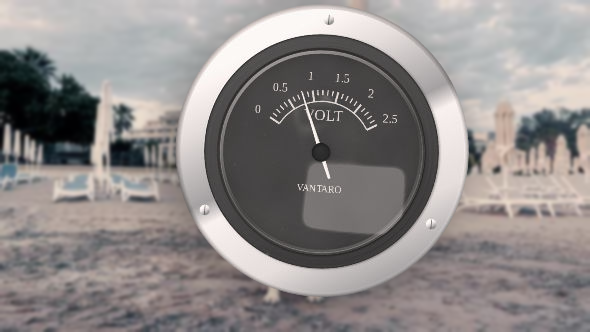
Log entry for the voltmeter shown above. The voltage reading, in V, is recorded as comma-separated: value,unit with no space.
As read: 0.8,V
